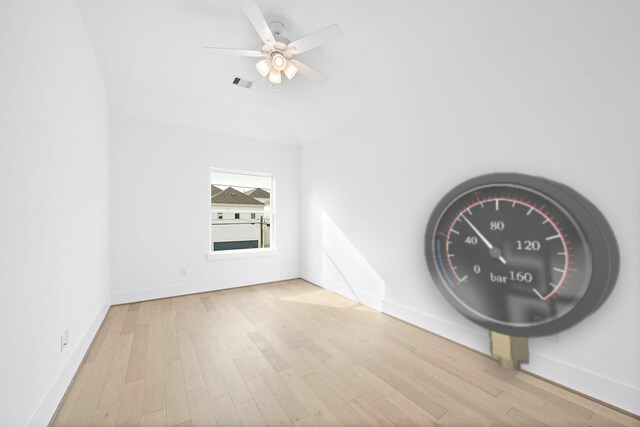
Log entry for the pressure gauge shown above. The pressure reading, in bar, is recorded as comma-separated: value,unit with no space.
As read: 55,bar
